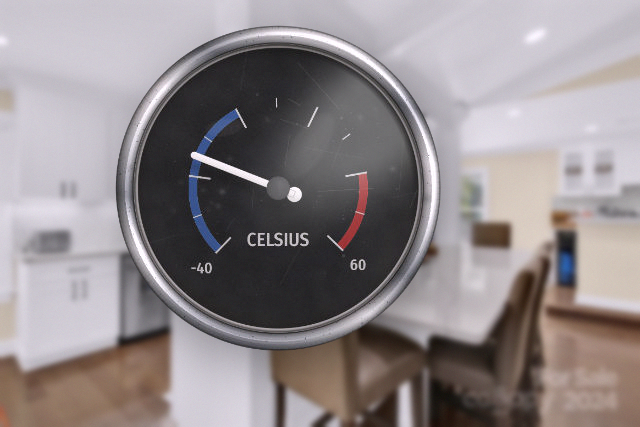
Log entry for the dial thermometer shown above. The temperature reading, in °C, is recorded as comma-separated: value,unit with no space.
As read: -15,°C
